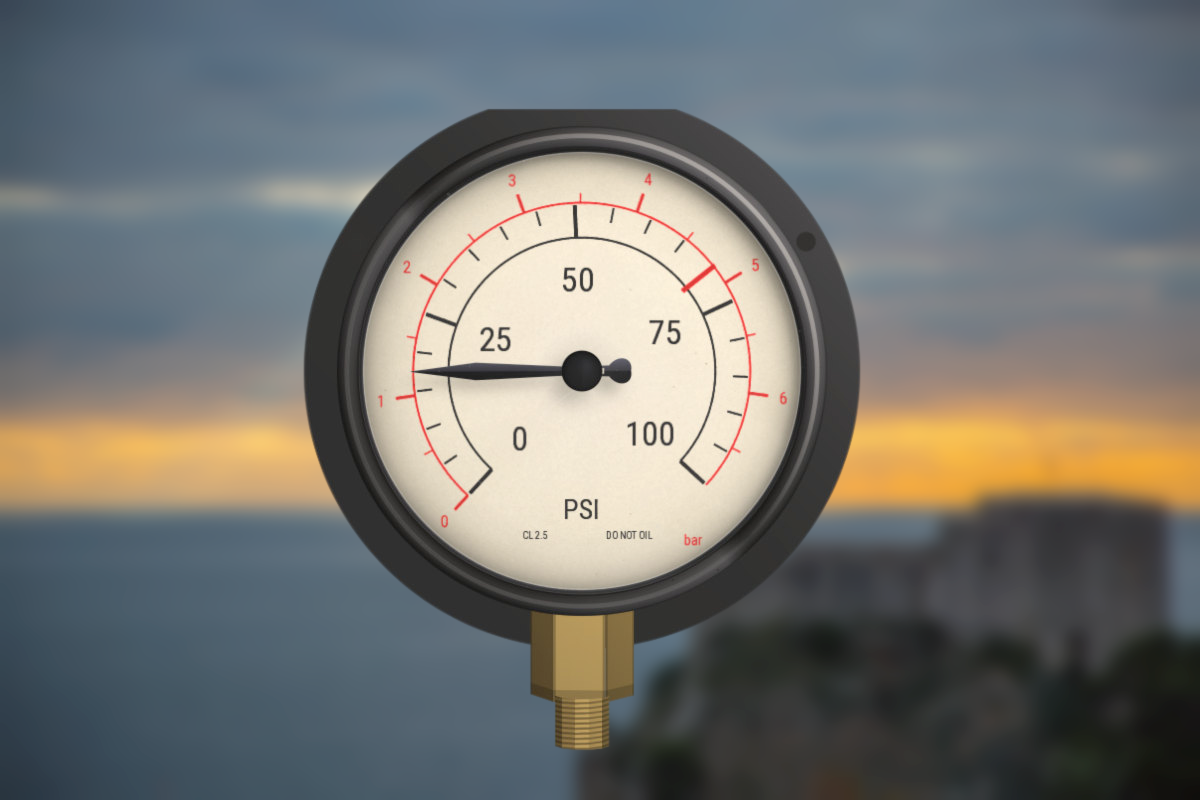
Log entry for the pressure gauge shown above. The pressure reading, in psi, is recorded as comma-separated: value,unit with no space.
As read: 17.5,psi
